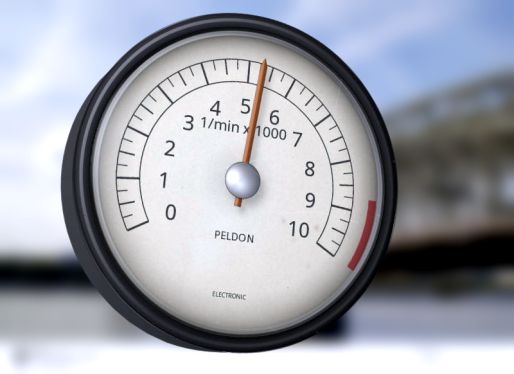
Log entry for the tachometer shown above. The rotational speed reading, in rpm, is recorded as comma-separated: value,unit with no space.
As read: 5250,rpm
